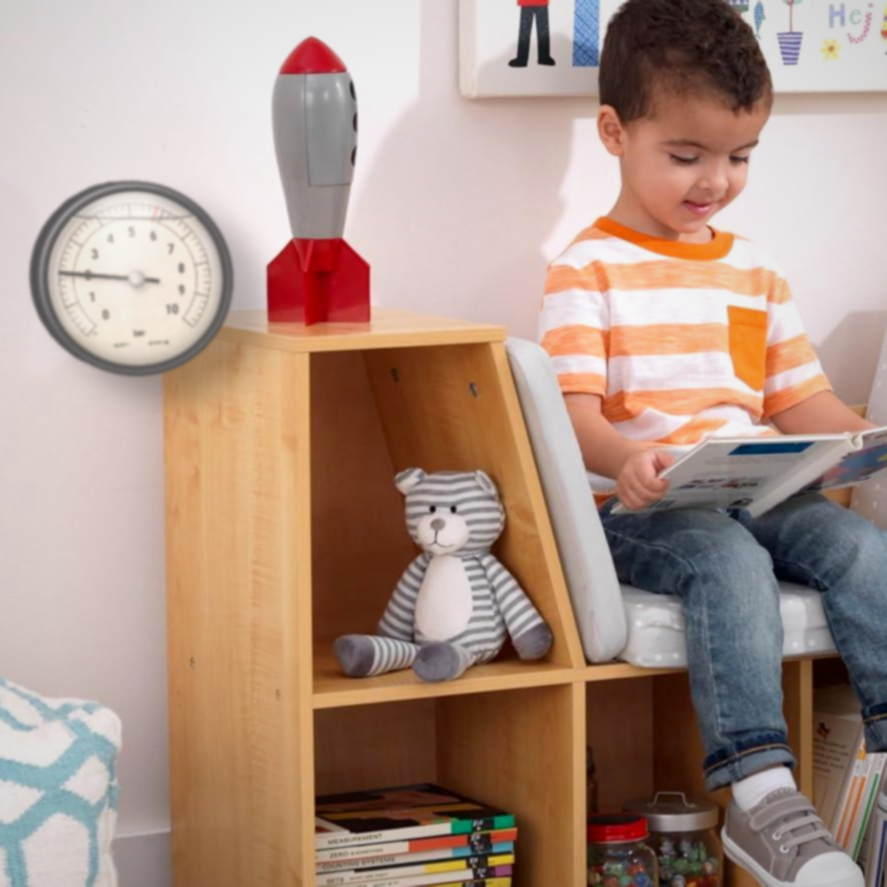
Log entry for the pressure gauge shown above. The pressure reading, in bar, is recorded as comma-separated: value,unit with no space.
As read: 2,bar
